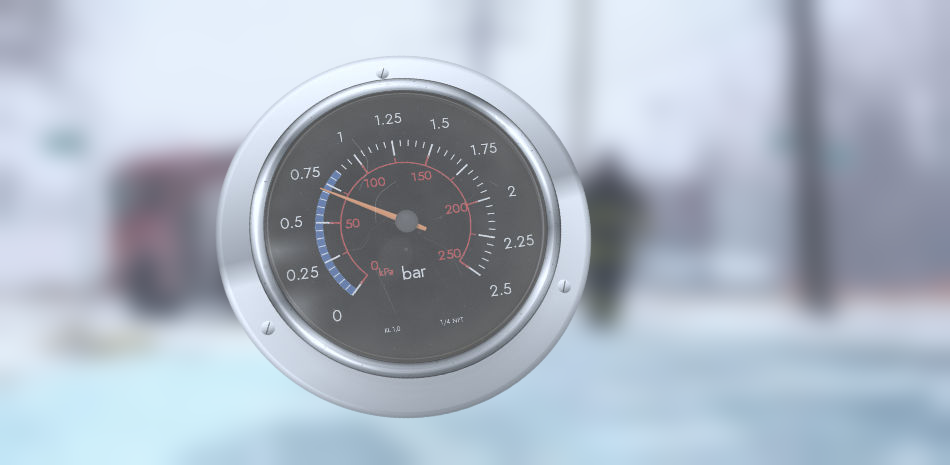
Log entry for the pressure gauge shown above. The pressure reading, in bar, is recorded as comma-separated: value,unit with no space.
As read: 0.7,bar
